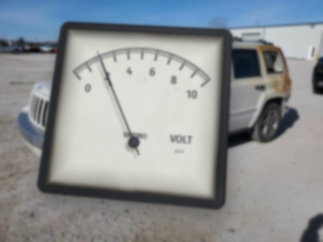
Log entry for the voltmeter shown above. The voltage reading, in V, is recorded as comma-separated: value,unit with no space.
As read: 2,V
